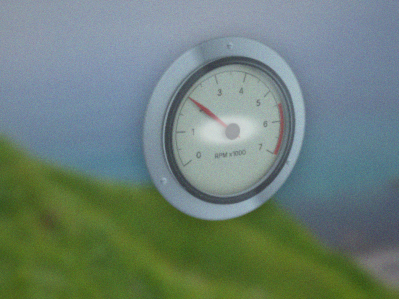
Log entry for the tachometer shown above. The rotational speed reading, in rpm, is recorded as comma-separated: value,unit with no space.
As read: 2000,rpm
